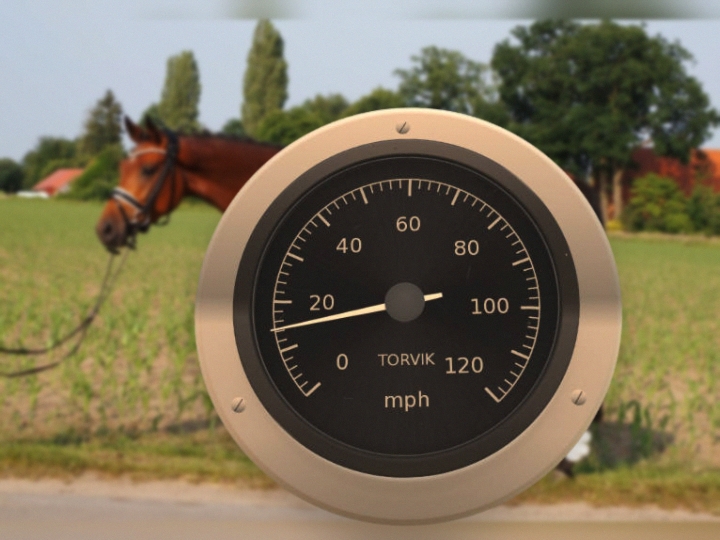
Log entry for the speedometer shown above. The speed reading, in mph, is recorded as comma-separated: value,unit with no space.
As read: 14,mph
